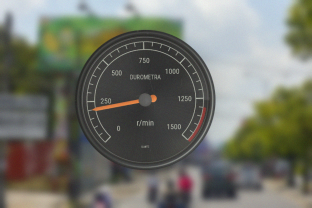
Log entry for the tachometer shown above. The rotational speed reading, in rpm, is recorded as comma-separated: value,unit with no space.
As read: 200,rpm
